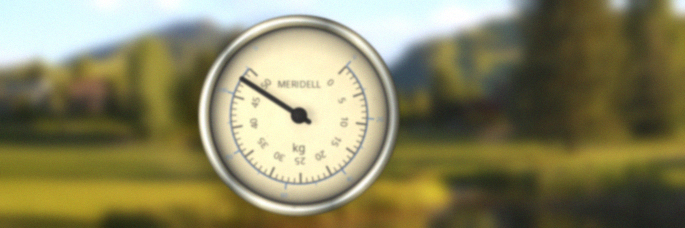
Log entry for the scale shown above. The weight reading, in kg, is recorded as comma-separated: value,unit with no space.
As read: 48,kg
